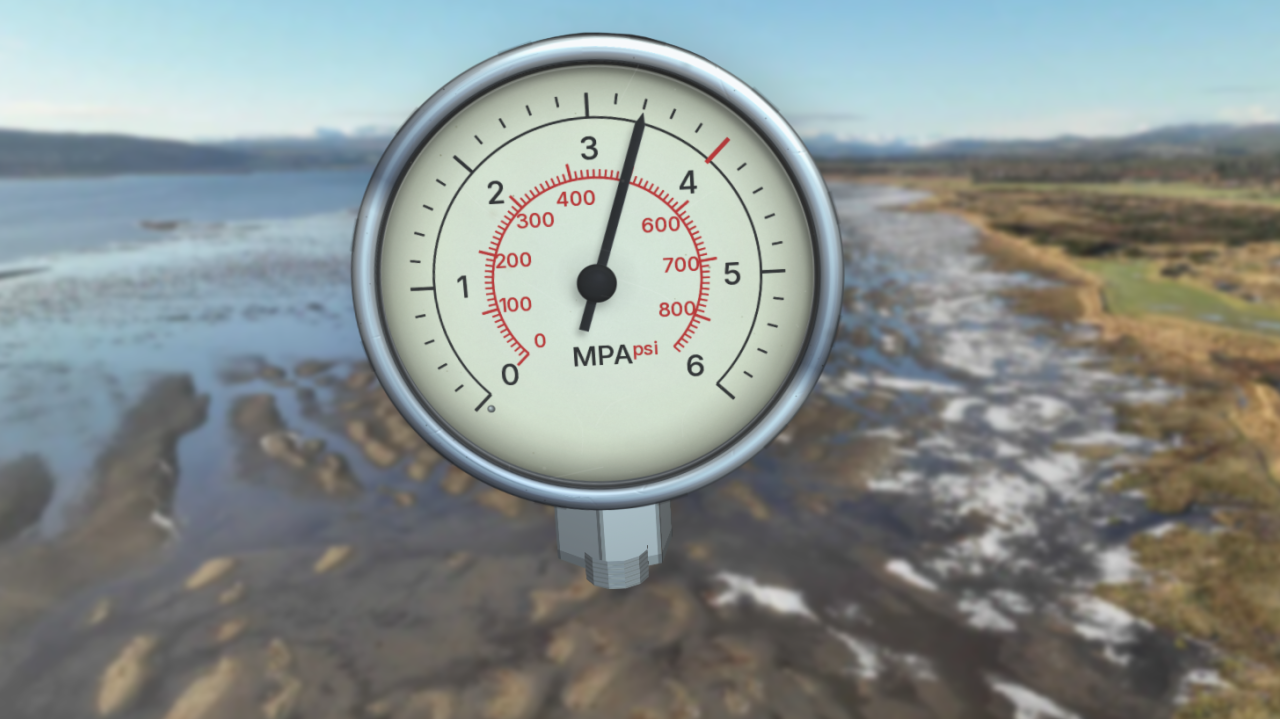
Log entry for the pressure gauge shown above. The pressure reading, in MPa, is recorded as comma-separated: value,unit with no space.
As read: 3.4,MPa
